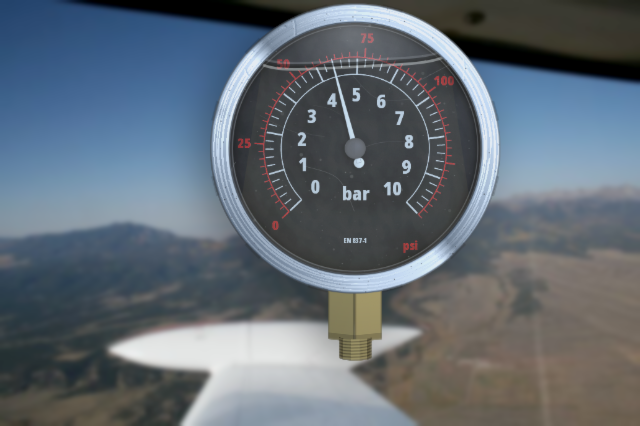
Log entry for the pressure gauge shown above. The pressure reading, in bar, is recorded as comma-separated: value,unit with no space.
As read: 4.4,bar
